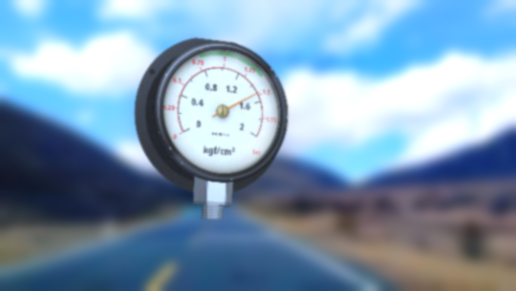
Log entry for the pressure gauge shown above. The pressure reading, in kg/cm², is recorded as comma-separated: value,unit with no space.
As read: 1.5,kg/cm²
